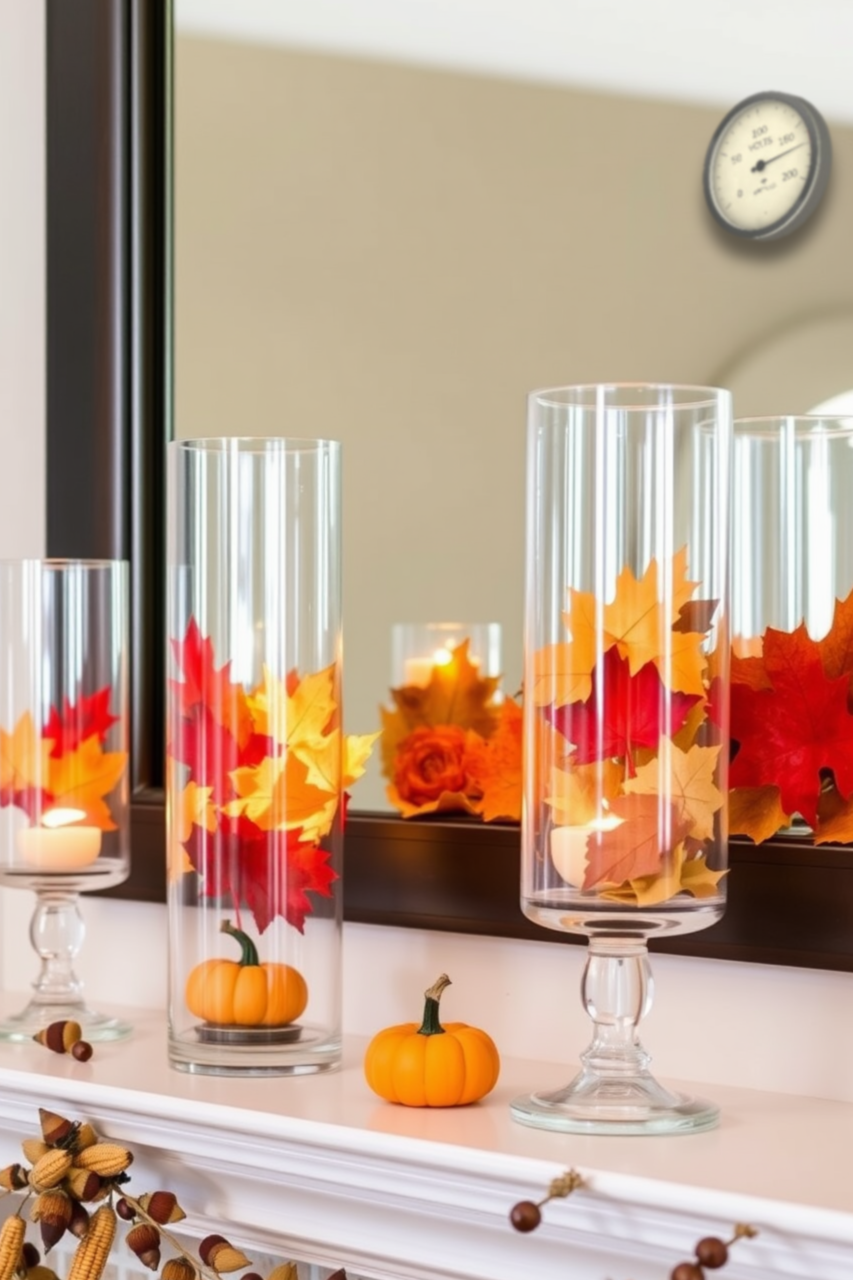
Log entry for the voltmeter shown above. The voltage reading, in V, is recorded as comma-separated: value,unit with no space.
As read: 170,V
